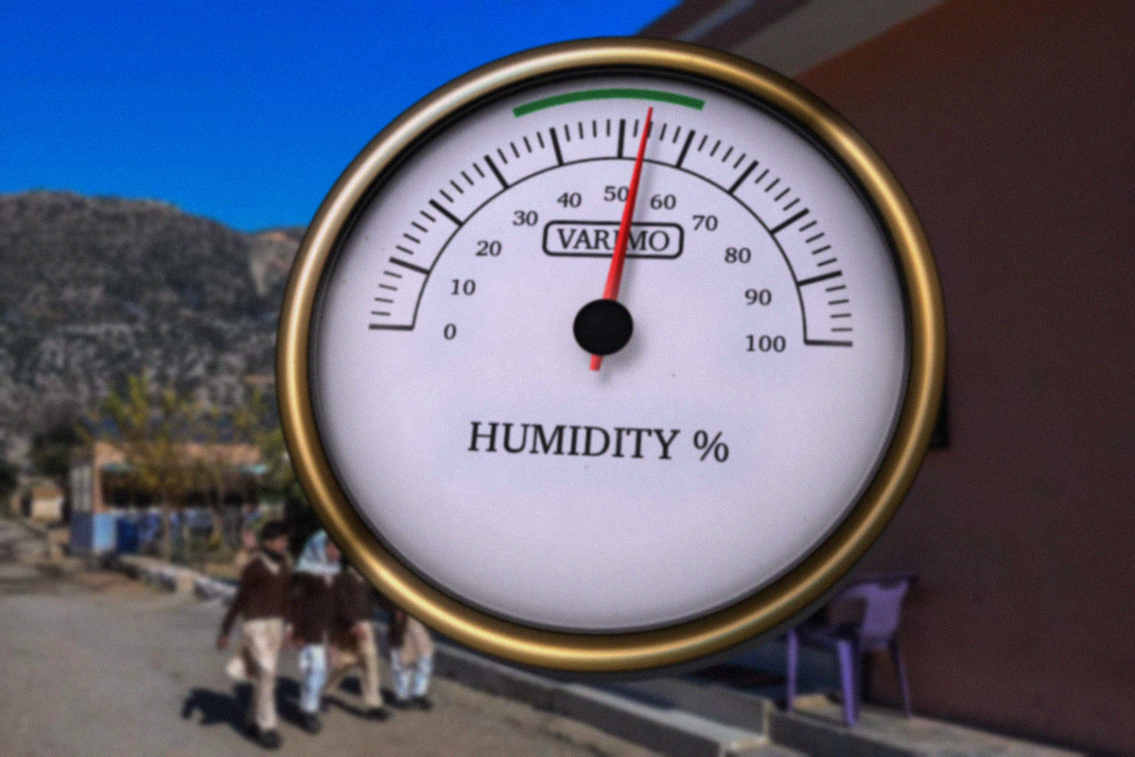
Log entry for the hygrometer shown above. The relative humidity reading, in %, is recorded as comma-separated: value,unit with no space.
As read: 54,%
